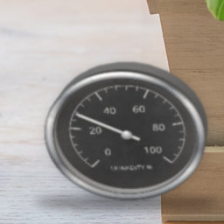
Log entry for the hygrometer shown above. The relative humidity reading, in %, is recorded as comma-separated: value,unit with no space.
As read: 28,%
